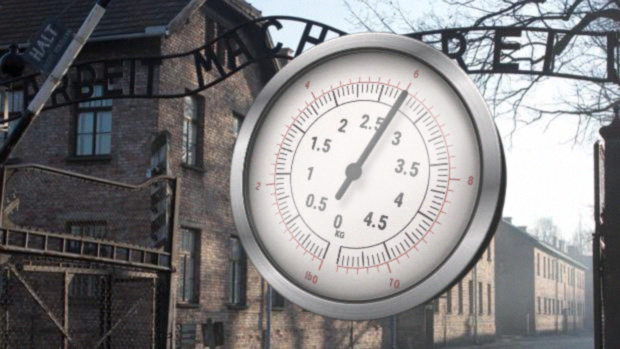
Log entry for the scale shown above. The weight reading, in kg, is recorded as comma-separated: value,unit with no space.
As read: 2.75,kg
